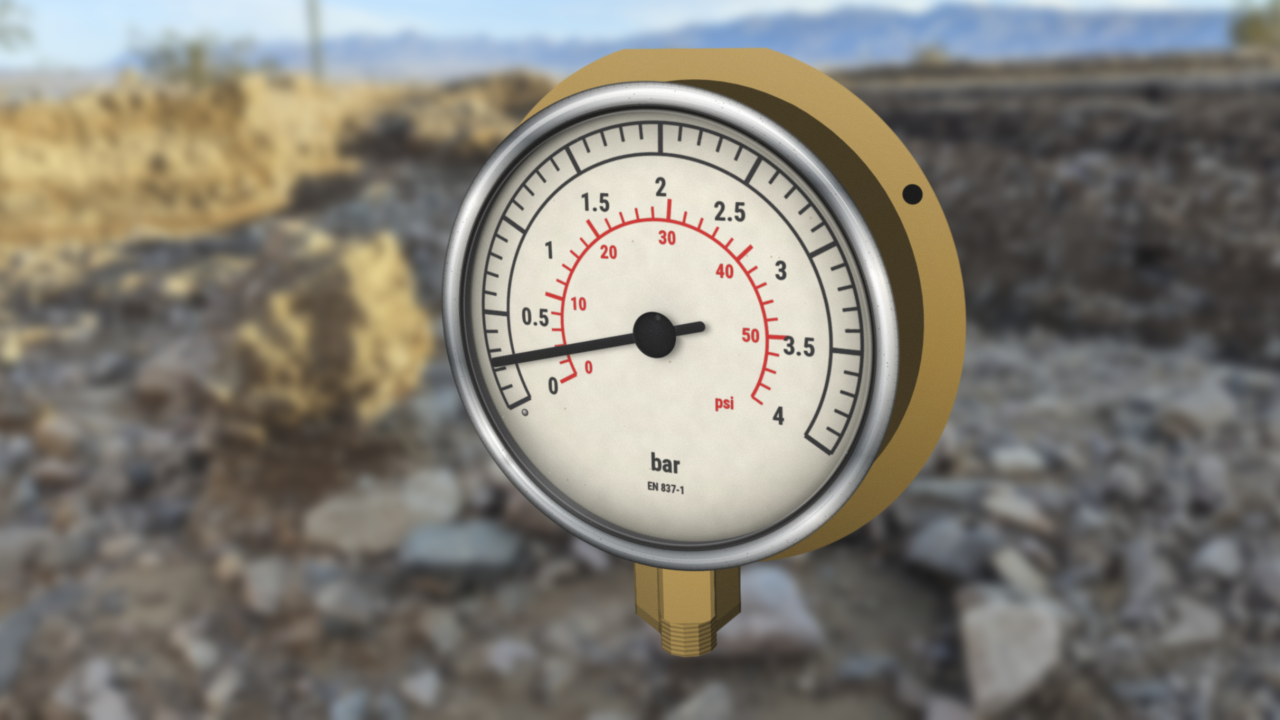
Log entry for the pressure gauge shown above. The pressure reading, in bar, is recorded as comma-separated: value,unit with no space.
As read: 0.25,bar
